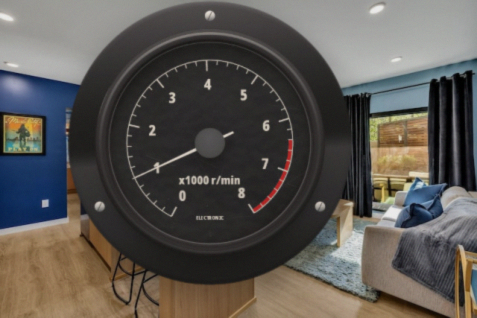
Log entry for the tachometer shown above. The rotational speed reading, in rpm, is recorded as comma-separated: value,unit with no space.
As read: 1000,rpm
